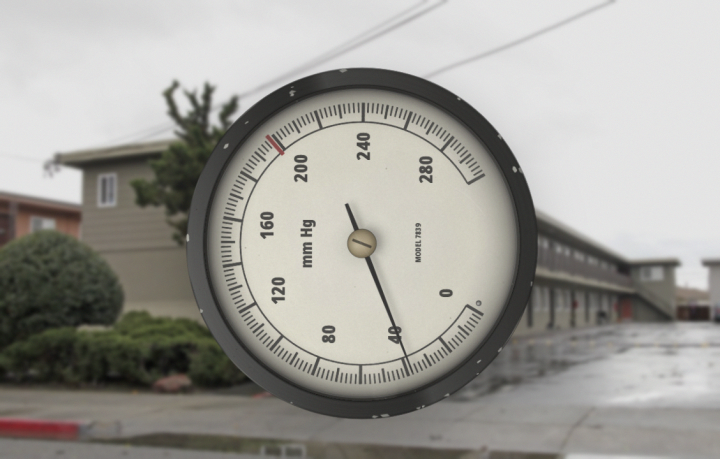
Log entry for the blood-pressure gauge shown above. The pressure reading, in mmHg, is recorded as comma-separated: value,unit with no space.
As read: 38,mmHg
